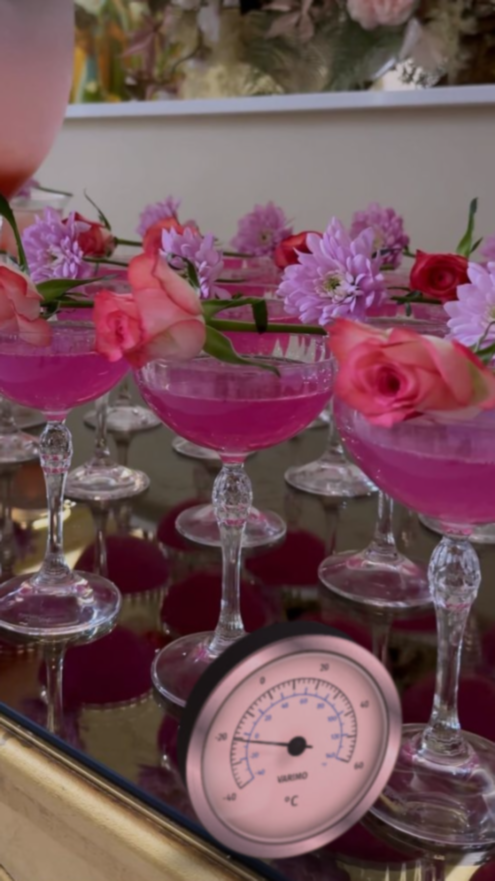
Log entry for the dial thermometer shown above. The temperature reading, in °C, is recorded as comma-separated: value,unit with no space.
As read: -20,°C
